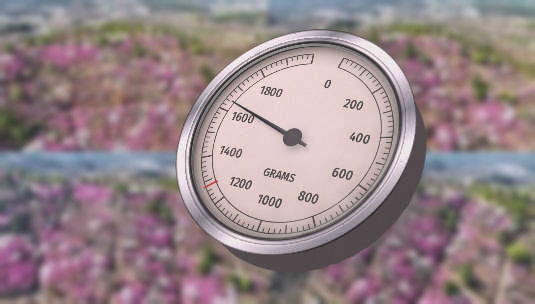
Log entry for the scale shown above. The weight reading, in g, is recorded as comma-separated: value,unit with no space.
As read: 1640,g
